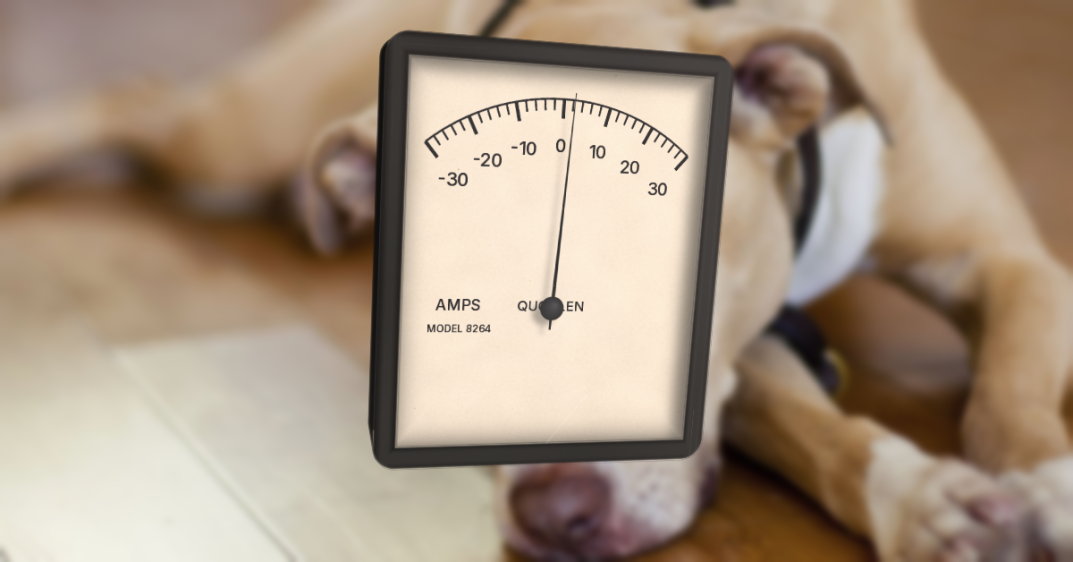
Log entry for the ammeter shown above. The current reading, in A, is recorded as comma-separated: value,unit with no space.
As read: 2,A
